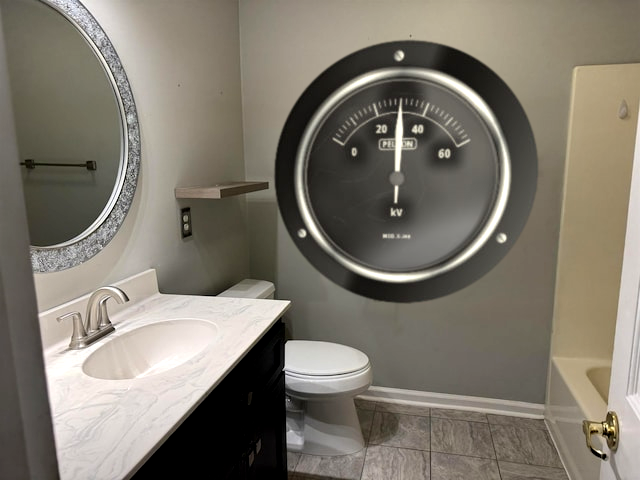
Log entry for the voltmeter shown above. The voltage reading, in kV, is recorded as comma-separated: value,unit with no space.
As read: 30,kV
